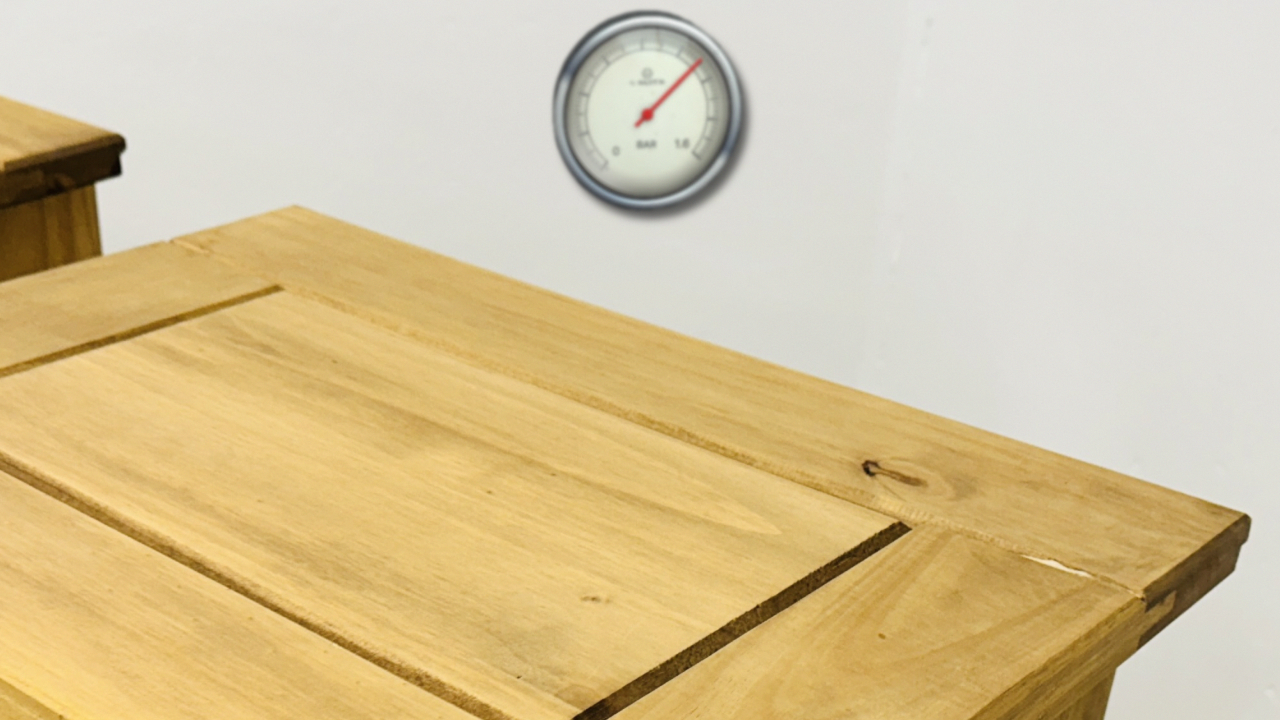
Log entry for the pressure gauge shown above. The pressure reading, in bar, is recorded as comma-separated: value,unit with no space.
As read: 1.1,bar
